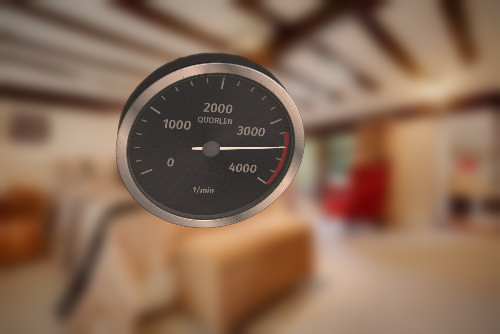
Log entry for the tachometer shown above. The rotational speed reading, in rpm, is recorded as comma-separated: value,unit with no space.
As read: 3400,rpm
